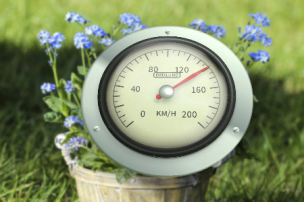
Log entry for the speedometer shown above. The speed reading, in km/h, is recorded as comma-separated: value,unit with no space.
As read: 140,km/h
